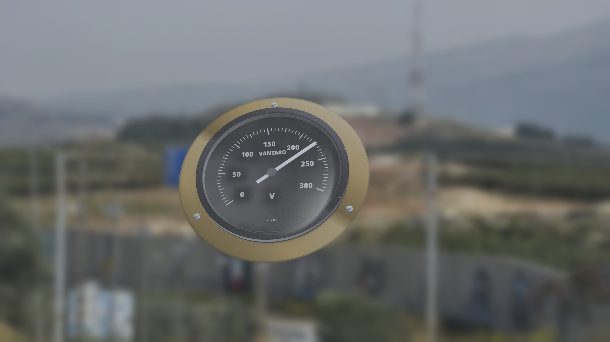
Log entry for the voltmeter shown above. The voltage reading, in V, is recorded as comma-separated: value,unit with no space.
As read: 225,V
